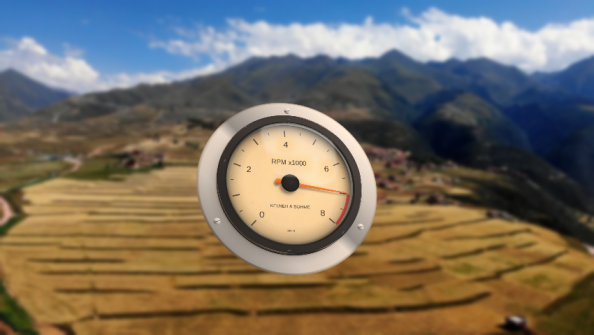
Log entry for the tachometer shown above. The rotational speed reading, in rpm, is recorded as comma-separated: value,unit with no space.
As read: 7000,rpm
